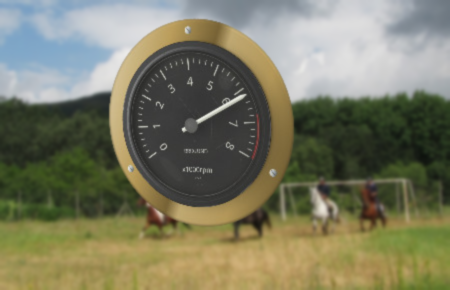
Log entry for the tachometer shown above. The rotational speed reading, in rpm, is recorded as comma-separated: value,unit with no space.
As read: 6200,rpm
